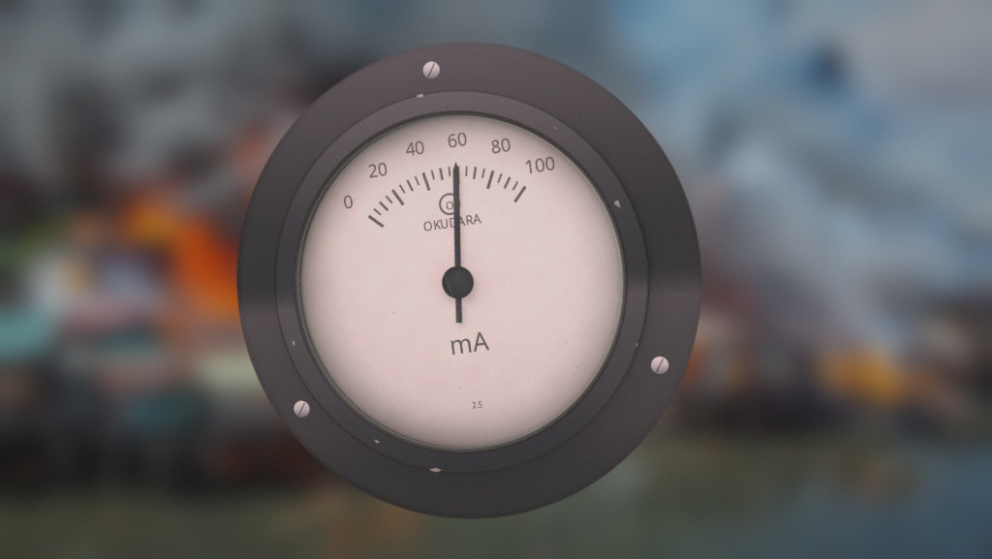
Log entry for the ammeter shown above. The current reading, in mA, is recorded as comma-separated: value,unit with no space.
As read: 60,mA
